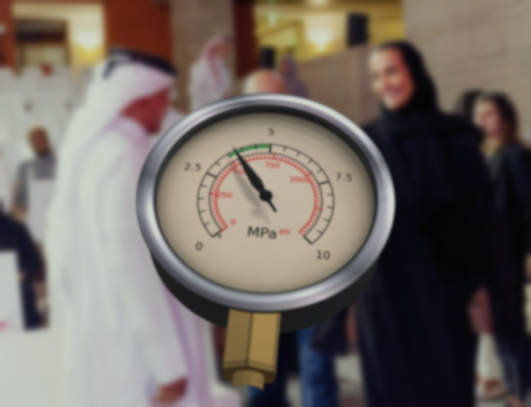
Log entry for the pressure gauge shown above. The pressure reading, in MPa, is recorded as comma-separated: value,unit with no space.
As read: 3.75,MPa
